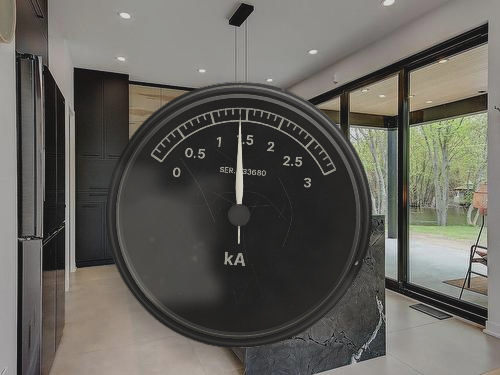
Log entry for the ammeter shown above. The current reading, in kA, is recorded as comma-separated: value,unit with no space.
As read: 1.4,kA
